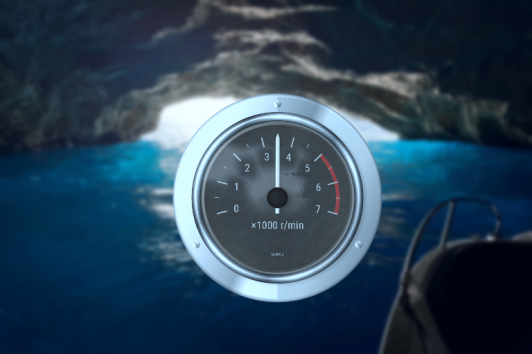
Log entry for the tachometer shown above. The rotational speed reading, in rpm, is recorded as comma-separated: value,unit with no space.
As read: 3500,rpm
